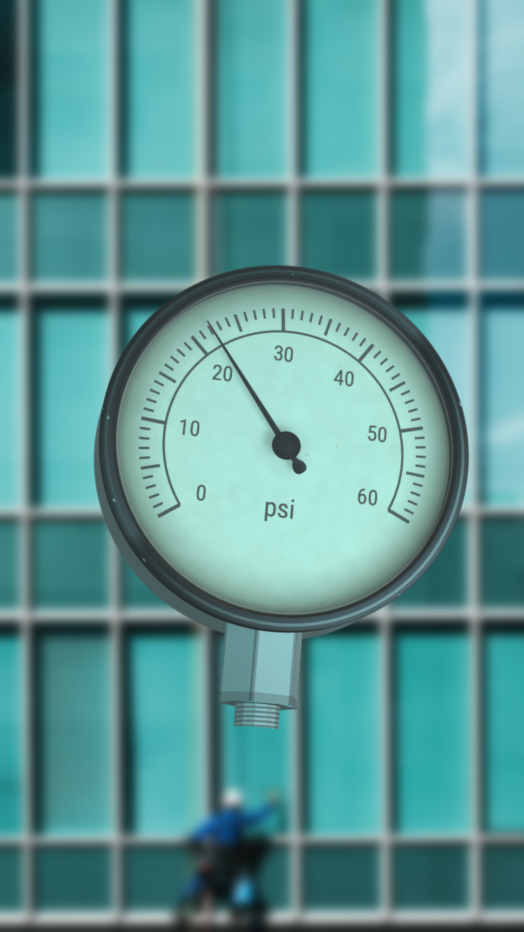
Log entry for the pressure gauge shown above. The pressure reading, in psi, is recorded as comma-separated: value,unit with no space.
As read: 22,psi
